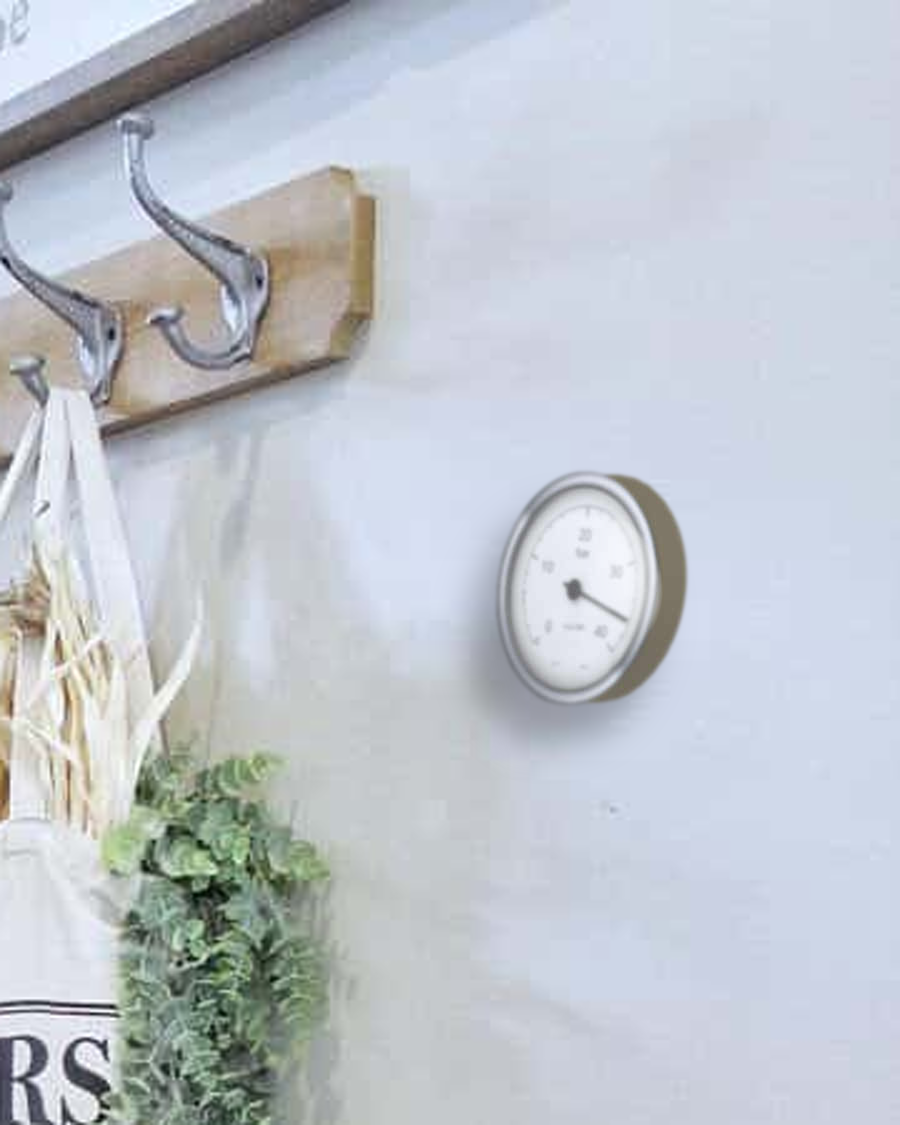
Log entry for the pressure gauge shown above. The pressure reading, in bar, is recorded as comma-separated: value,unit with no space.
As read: 36,bar
